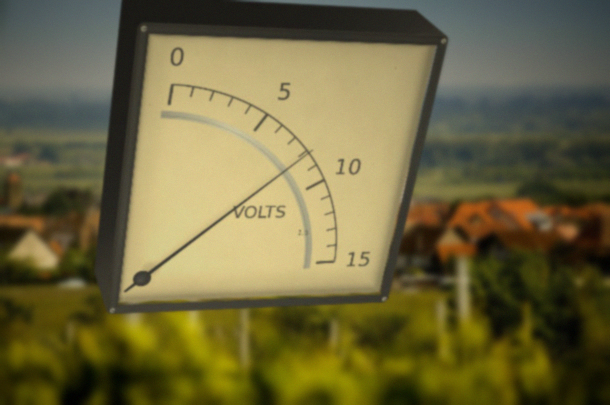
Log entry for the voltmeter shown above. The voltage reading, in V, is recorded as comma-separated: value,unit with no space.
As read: 8,V
